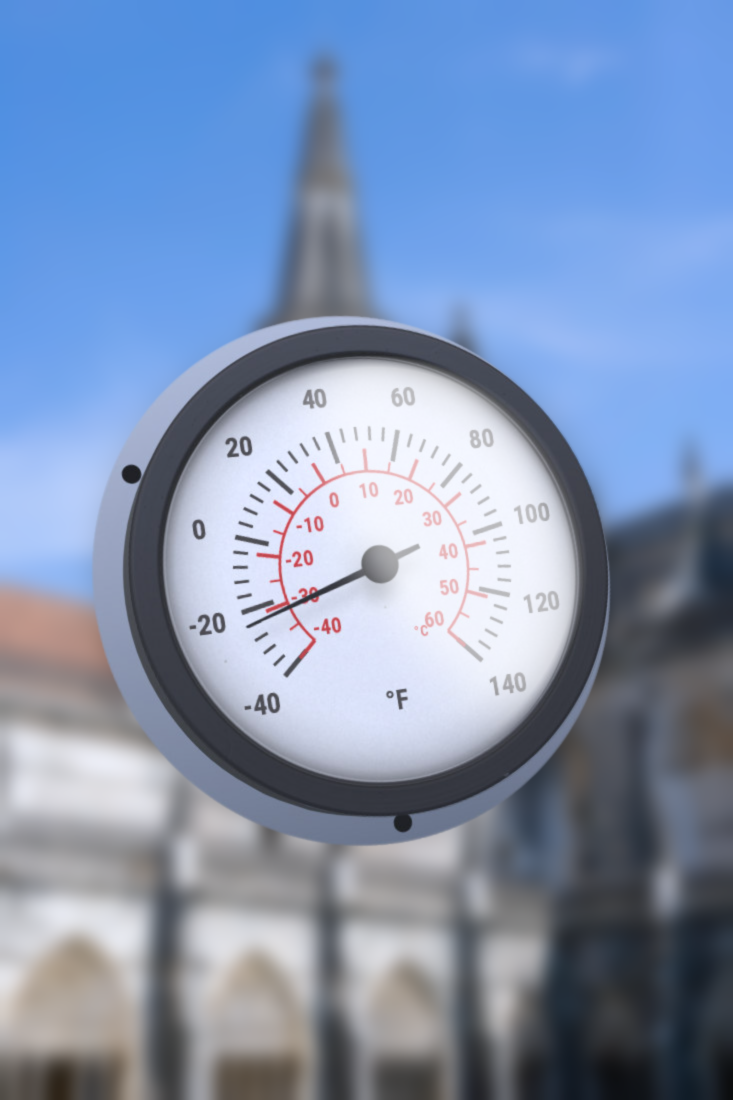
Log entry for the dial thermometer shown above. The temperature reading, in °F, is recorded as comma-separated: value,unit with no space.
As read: -24,°F
